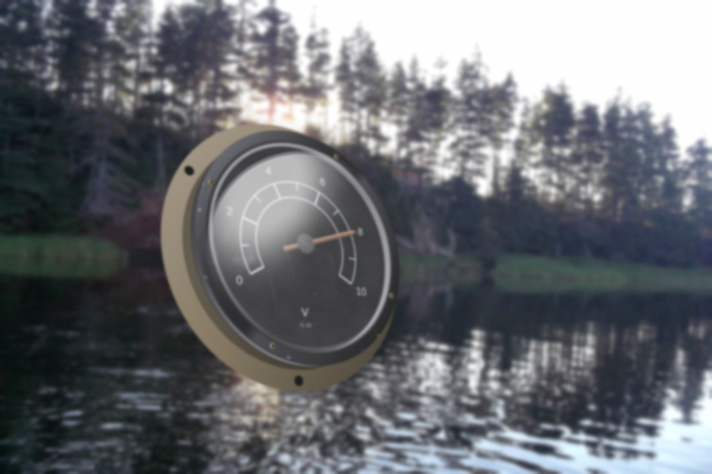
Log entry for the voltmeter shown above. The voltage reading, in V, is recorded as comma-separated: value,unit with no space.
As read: 8,V
